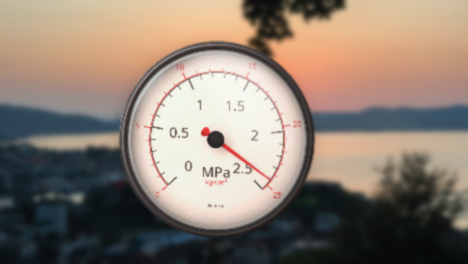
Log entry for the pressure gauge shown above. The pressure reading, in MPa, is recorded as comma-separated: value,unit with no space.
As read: 2.4,MPa
